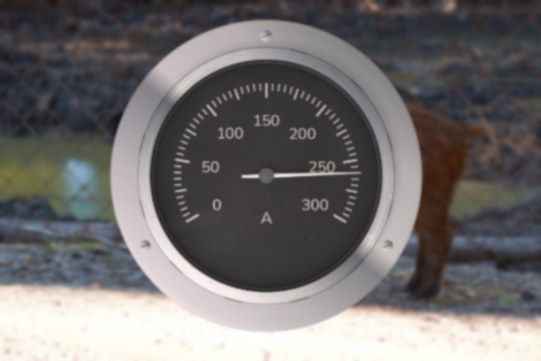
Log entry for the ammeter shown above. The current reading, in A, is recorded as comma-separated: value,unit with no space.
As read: 260,A
